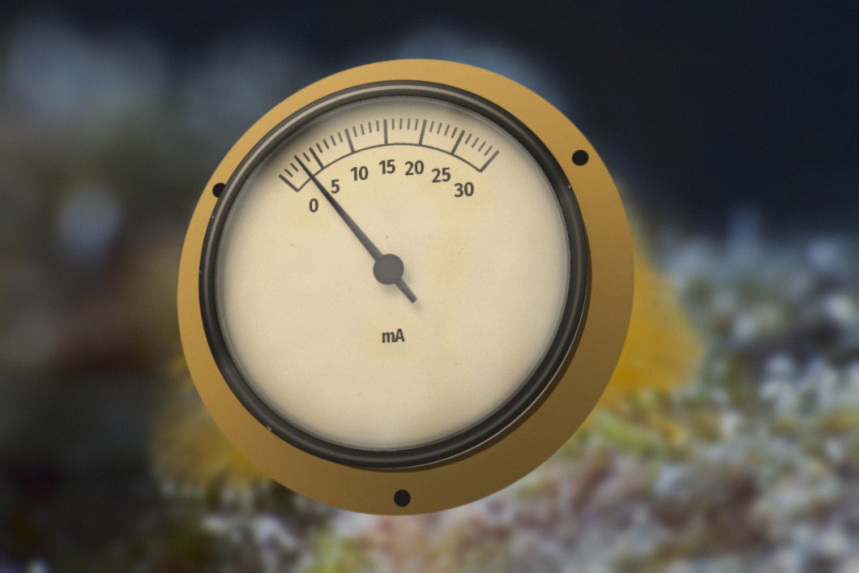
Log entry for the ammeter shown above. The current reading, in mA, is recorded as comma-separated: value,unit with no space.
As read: 3,mA
